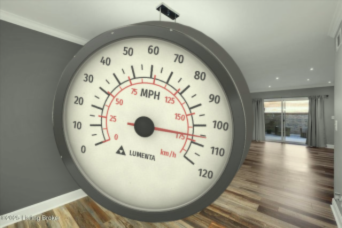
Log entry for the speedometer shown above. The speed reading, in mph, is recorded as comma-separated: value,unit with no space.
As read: 105,mph
